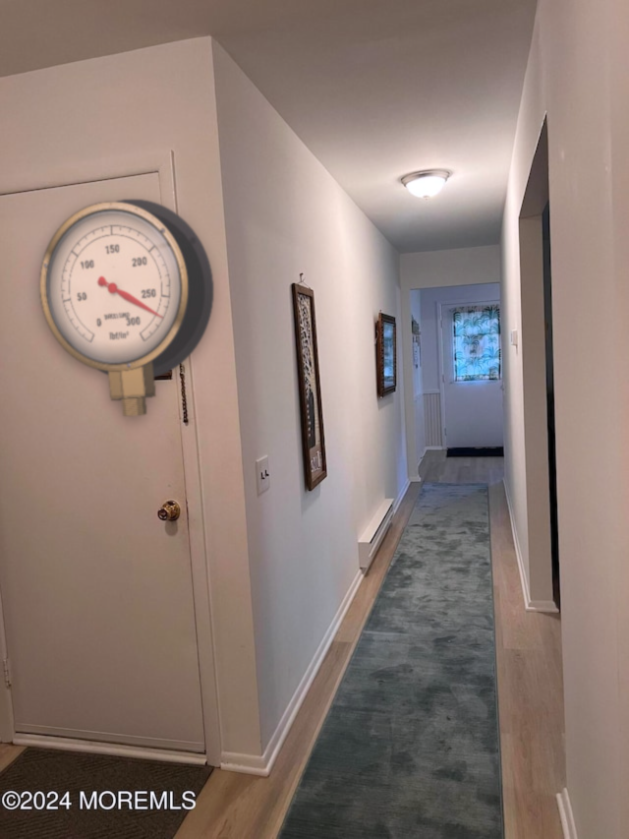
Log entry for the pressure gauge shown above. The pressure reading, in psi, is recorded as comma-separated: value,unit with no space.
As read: 270,psi
